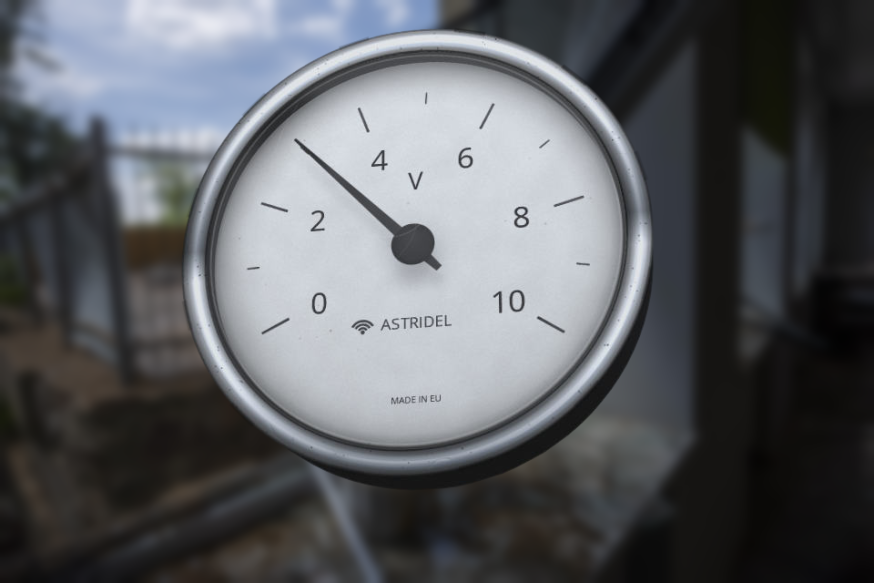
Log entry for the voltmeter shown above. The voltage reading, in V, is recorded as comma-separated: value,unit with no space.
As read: 3,V
